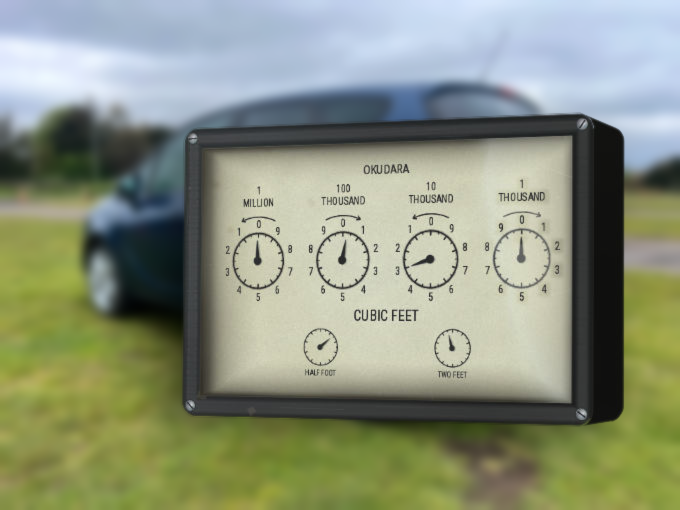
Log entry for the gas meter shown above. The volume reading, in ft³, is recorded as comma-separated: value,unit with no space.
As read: 3000,ft³
